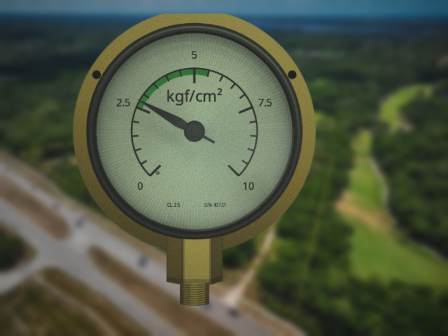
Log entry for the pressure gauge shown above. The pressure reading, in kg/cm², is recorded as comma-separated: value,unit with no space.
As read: 2.75,kg/cm²
